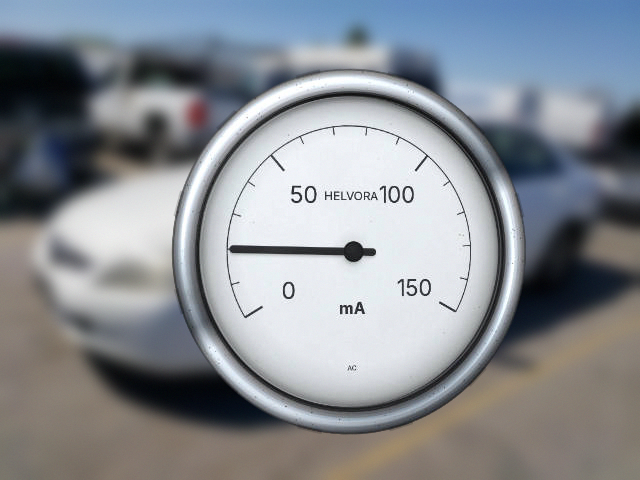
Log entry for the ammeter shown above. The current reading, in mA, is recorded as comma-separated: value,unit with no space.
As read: 20,mA
